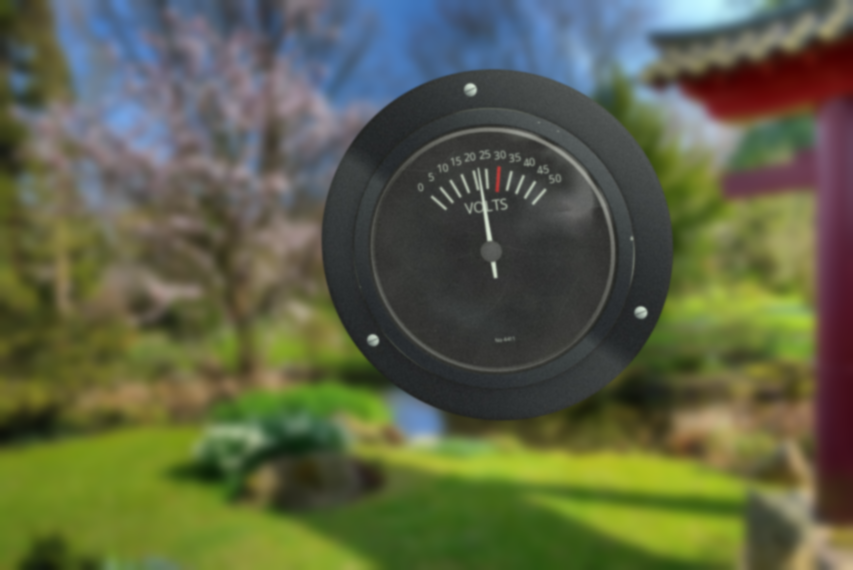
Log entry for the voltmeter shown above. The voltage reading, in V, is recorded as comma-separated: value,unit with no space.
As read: 22.5,V
